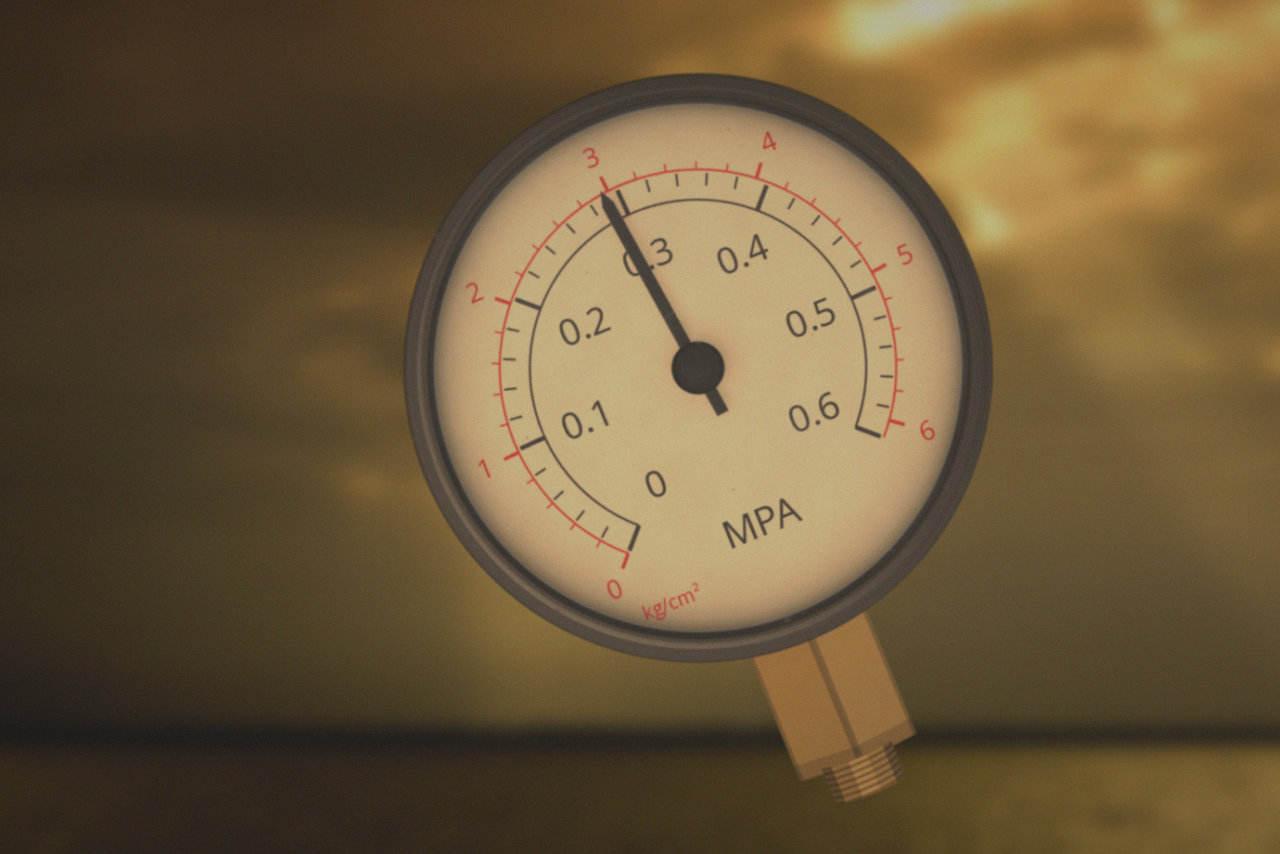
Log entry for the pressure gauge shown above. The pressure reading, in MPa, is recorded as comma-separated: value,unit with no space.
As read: 0.29,MPa
